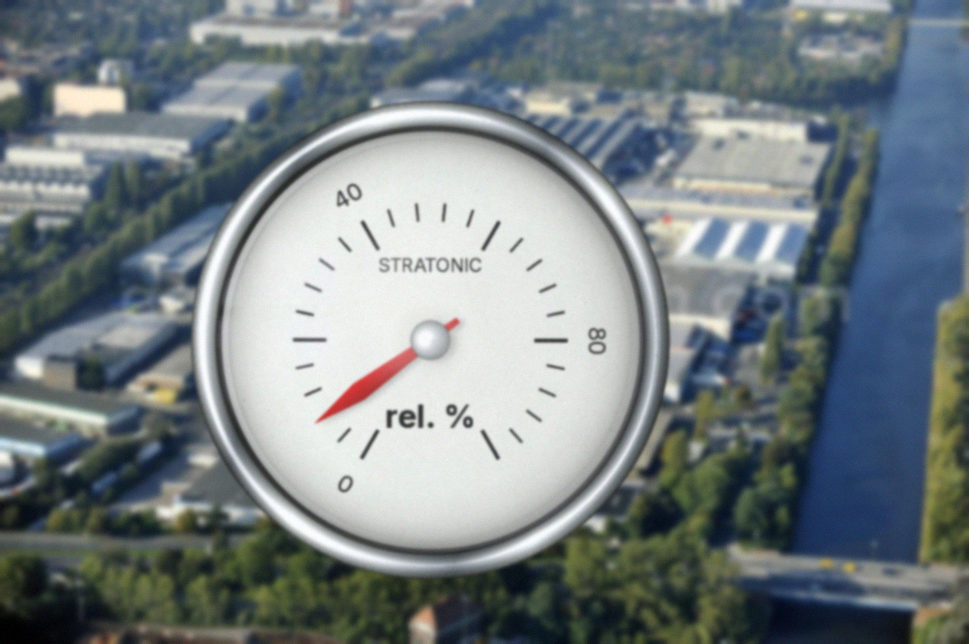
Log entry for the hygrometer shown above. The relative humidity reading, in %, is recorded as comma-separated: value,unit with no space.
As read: 8,%
